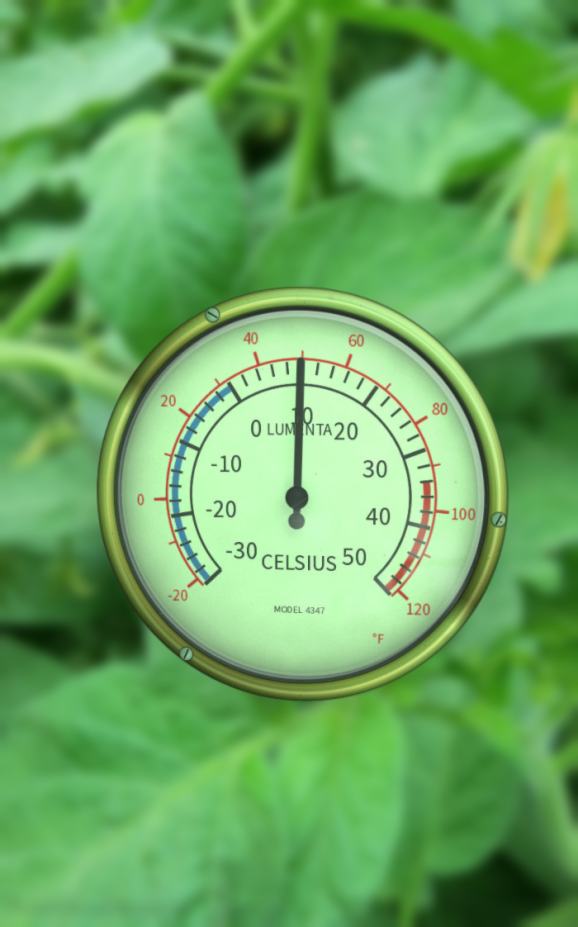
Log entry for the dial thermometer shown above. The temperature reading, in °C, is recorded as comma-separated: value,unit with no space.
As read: 10,°C
